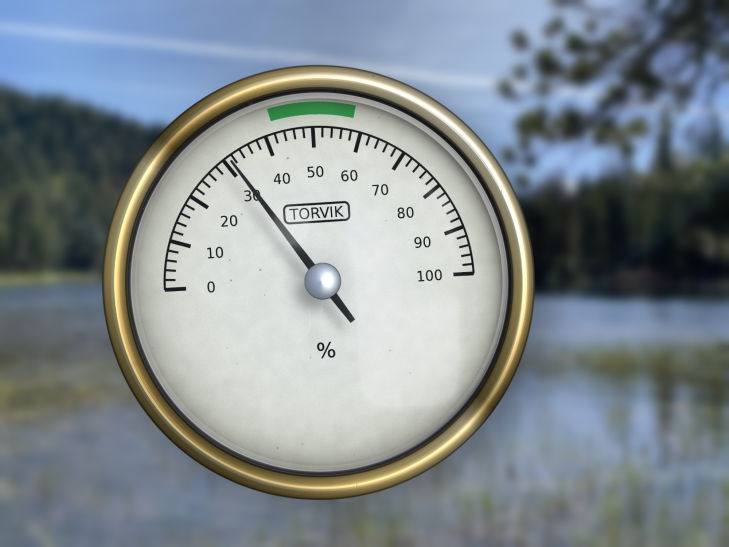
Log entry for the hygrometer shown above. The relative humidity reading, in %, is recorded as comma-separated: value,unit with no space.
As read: 31,%
